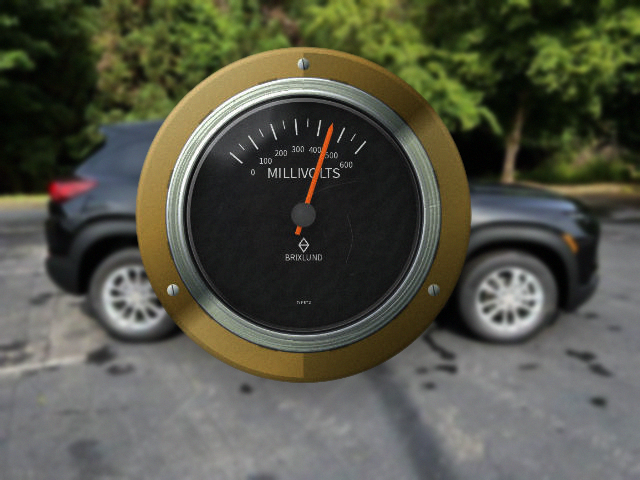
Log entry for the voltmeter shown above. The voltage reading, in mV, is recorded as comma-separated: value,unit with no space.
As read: 450,mV
